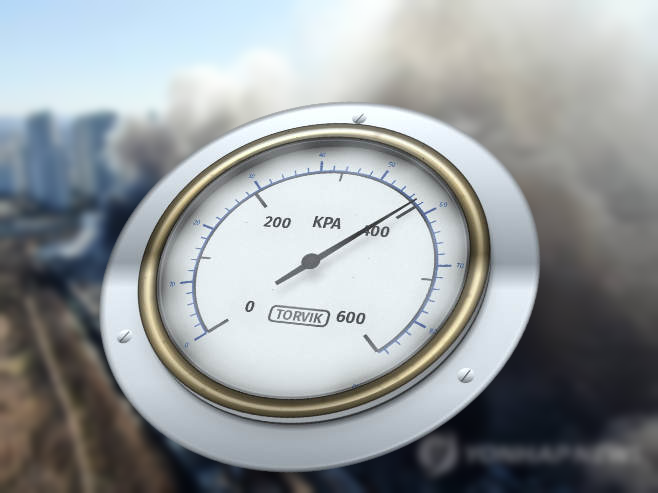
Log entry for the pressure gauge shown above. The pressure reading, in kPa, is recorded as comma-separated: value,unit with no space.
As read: 400,kPa
